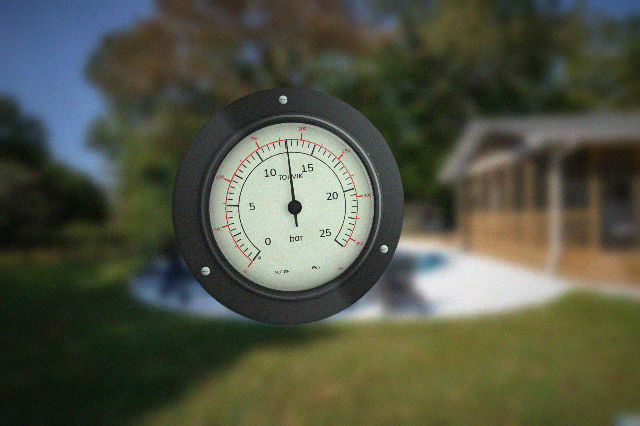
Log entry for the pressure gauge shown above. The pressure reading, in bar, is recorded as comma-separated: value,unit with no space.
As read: 12.5,bar
